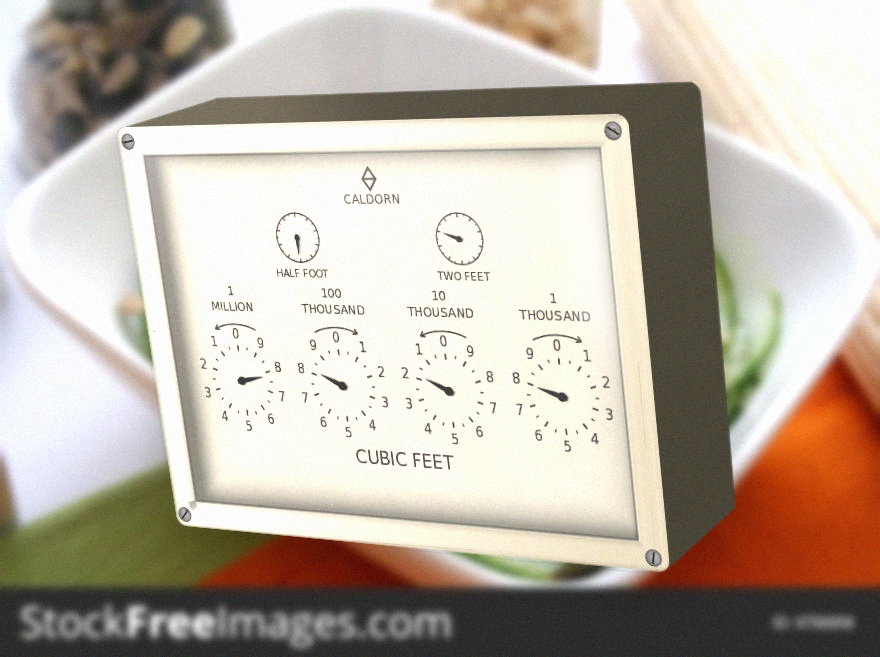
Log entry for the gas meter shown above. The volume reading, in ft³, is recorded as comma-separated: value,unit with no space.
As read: 781800,ft³
